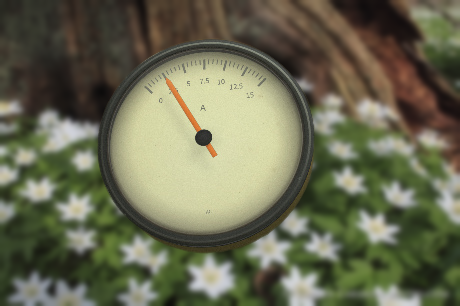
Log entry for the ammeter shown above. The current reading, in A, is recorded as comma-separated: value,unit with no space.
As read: 2.5,A
